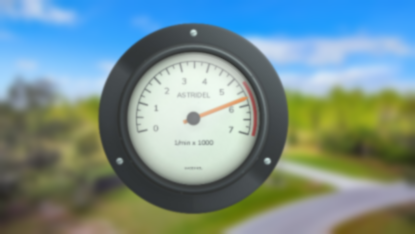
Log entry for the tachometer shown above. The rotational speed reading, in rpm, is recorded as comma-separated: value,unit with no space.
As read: 5750,rpm
